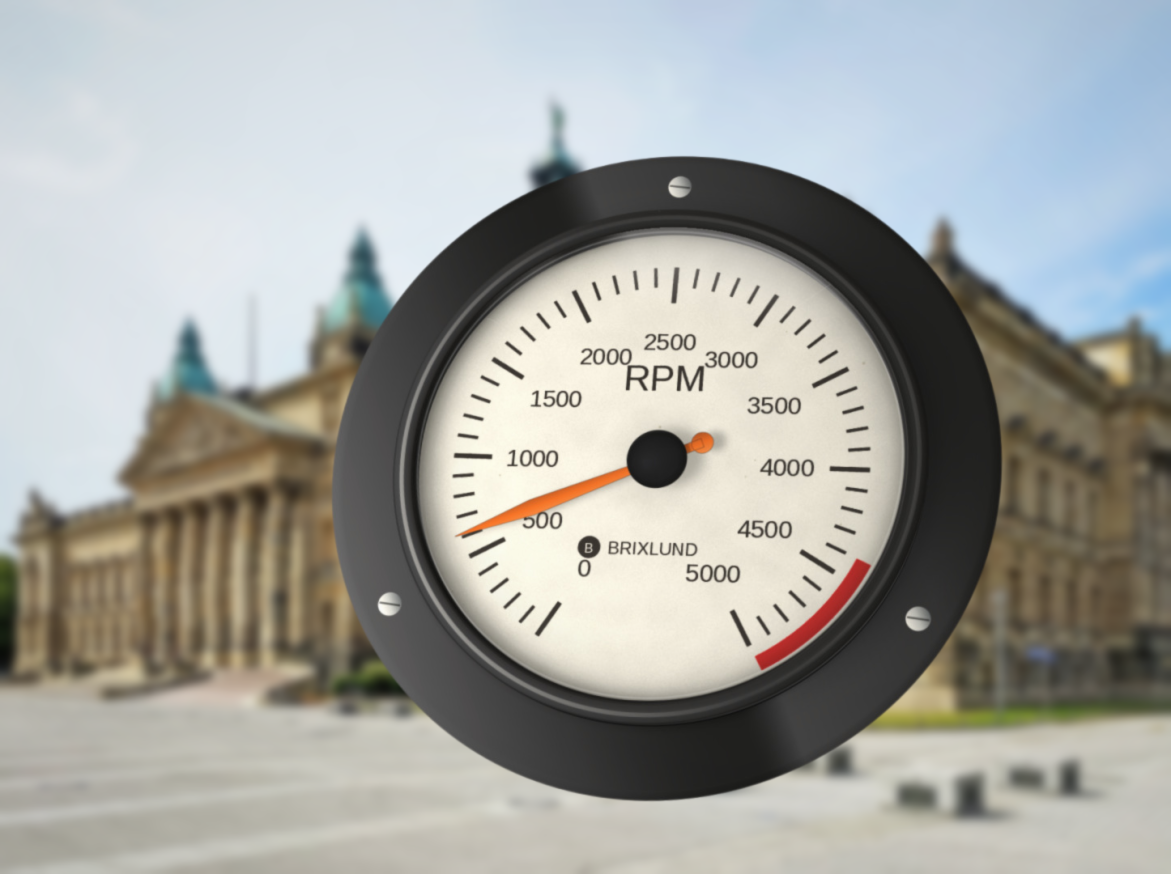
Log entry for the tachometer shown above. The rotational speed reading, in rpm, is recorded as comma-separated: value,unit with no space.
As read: 600,rpm
